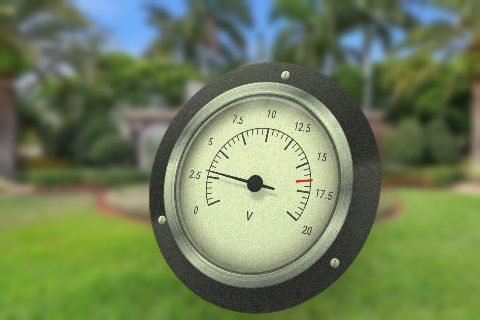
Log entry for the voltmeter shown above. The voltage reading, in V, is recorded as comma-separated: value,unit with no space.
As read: 3,V
